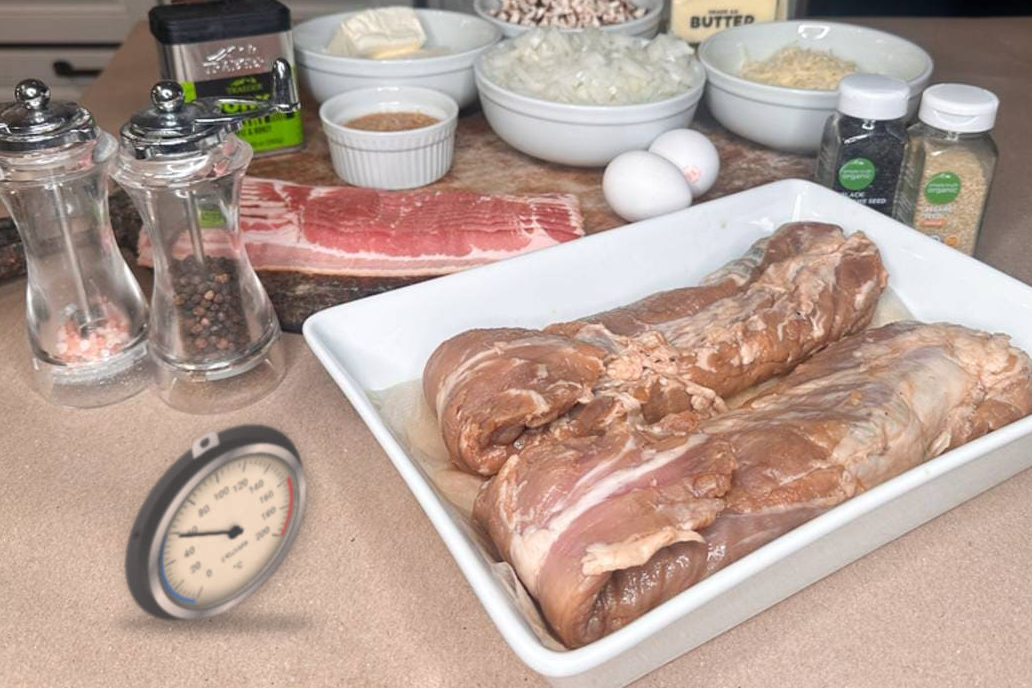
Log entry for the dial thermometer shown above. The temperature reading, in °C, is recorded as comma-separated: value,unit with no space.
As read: 60,°C
